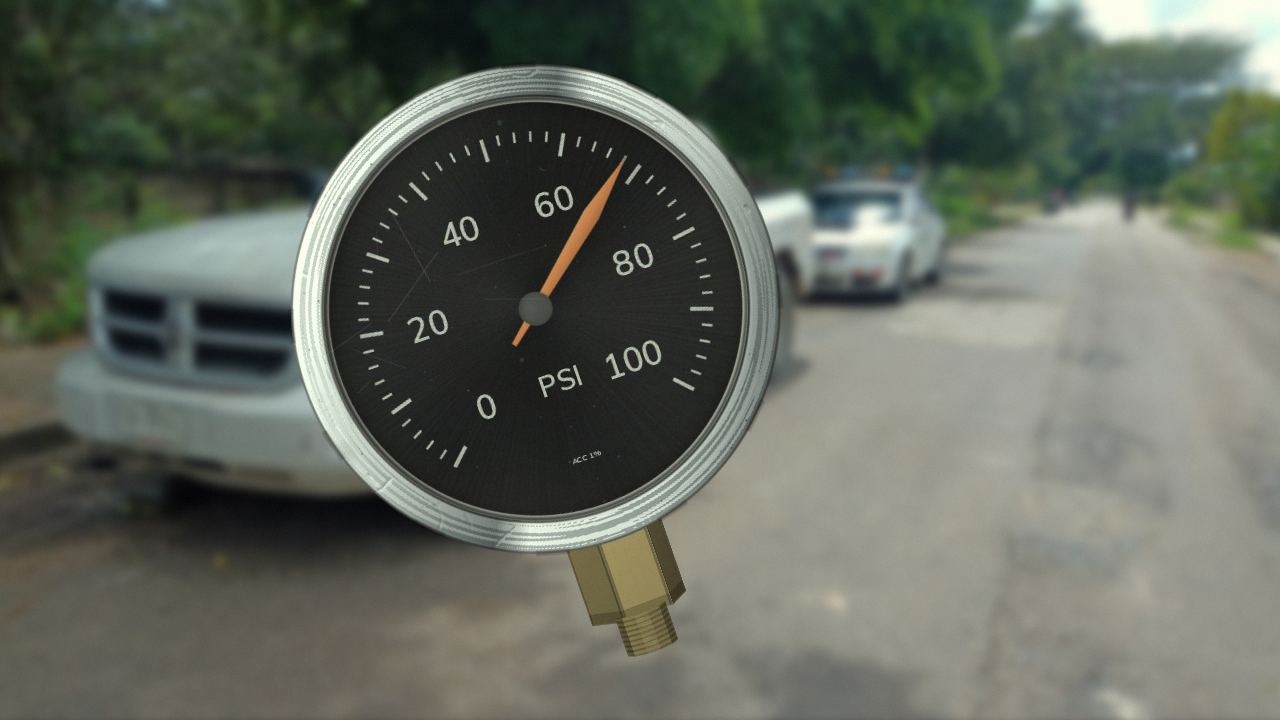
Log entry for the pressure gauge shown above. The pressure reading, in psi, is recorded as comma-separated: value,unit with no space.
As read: 68,psi
